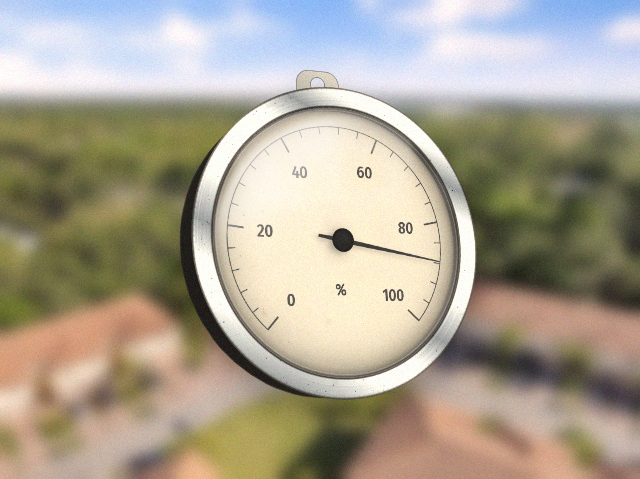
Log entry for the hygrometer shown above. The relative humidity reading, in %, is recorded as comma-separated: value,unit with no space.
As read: 88,%
